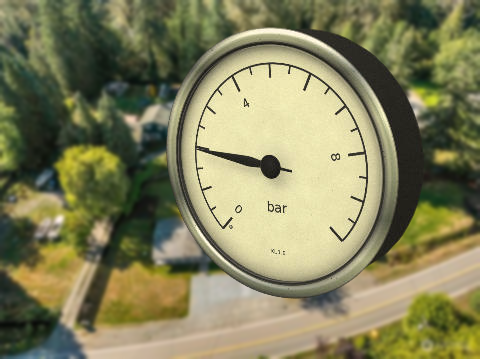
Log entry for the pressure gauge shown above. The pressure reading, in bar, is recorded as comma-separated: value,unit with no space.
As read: 2,bar
